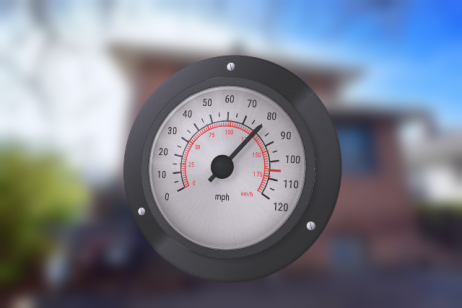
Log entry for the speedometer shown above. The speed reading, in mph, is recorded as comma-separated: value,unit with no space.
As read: 80,mph
